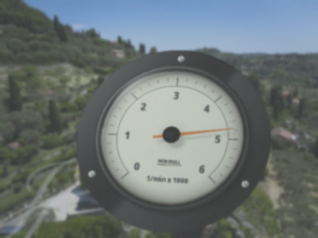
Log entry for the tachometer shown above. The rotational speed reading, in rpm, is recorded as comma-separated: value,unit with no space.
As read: 4800,rpm
